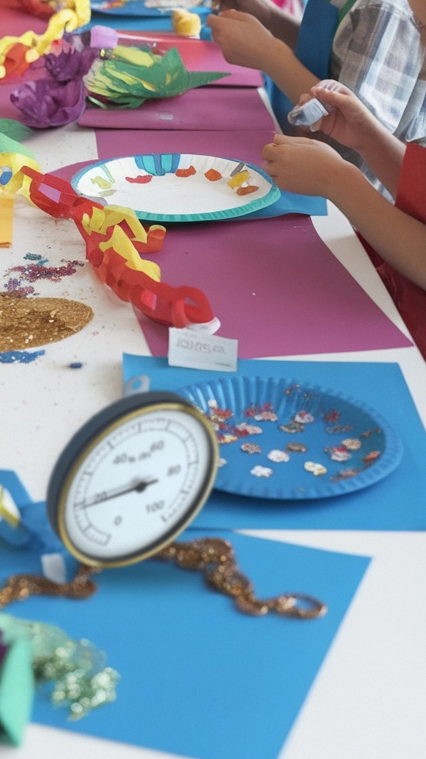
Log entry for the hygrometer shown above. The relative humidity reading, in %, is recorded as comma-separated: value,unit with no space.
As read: 20,%
